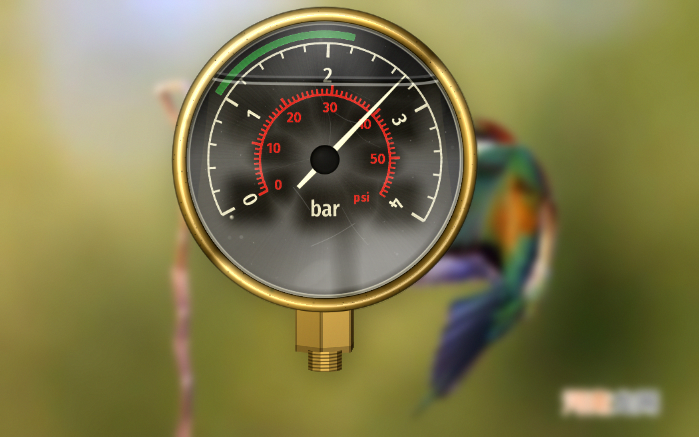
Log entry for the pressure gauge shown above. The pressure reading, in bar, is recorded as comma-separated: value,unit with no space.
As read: 2.7,bar
